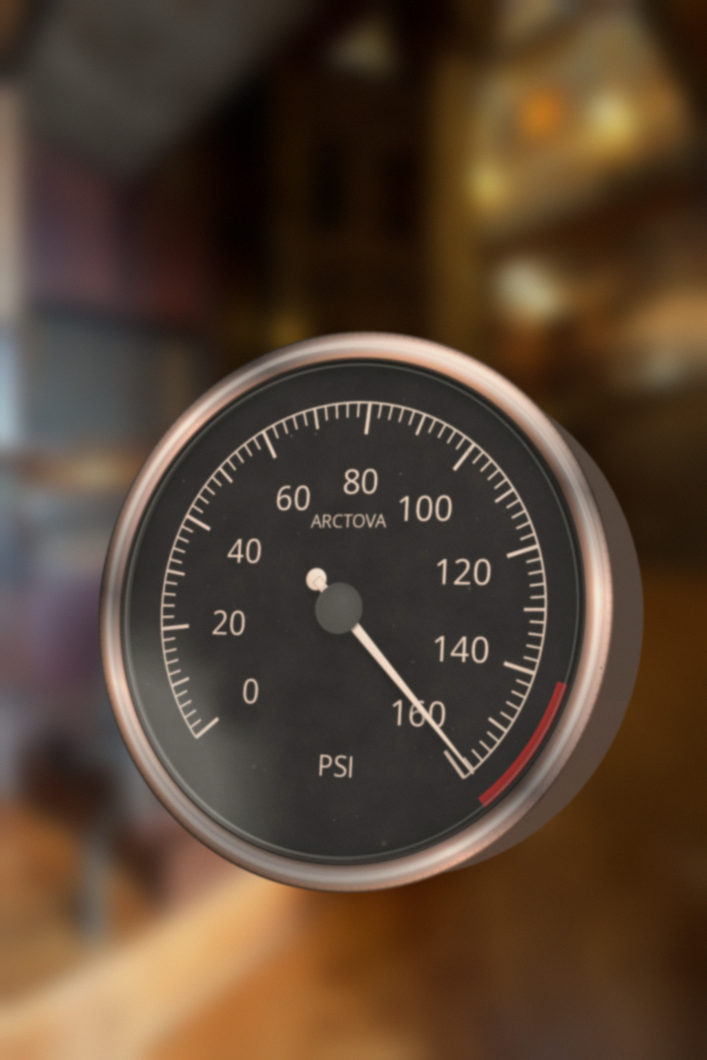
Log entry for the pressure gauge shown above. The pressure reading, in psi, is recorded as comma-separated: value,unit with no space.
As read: 158,psi
